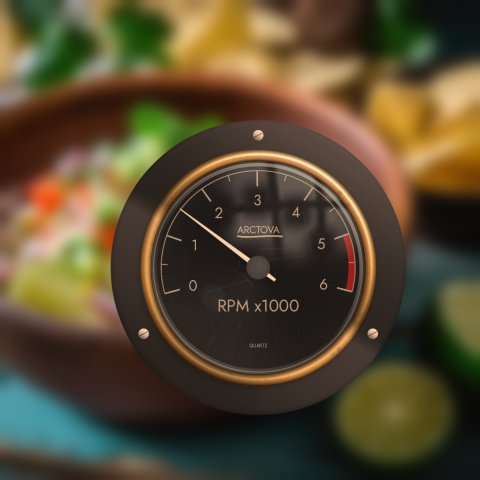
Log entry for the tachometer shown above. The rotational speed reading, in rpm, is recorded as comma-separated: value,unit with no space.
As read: 1500,rpm
